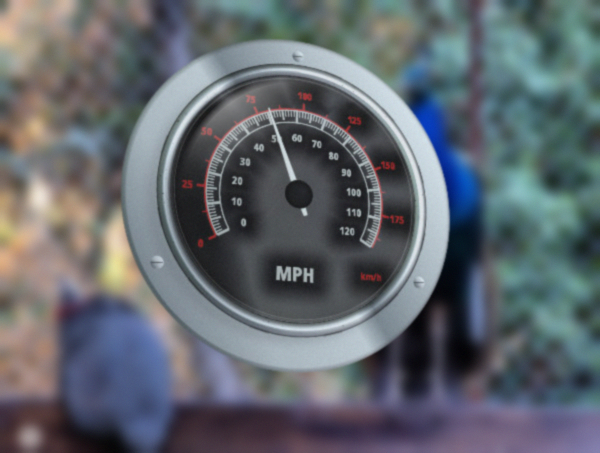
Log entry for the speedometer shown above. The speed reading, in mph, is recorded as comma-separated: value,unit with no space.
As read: 50,mph
